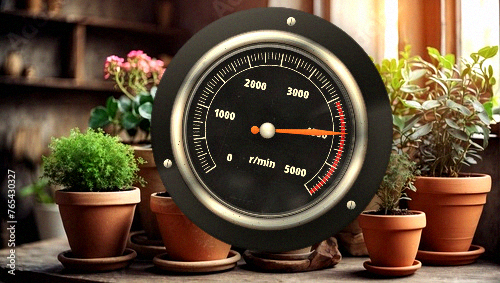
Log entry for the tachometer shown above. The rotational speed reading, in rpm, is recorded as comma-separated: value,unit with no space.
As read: 4000,rpm
